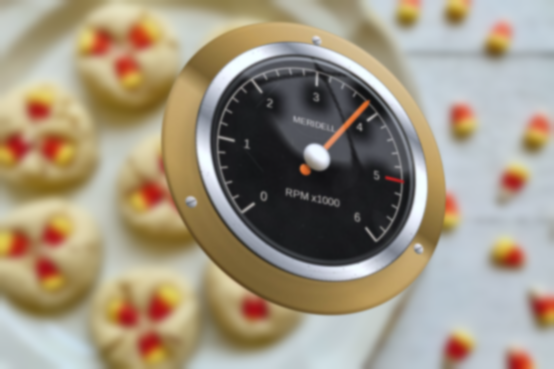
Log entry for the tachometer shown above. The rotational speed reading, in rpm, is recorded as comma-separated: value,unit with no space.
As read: 3800,rpm
